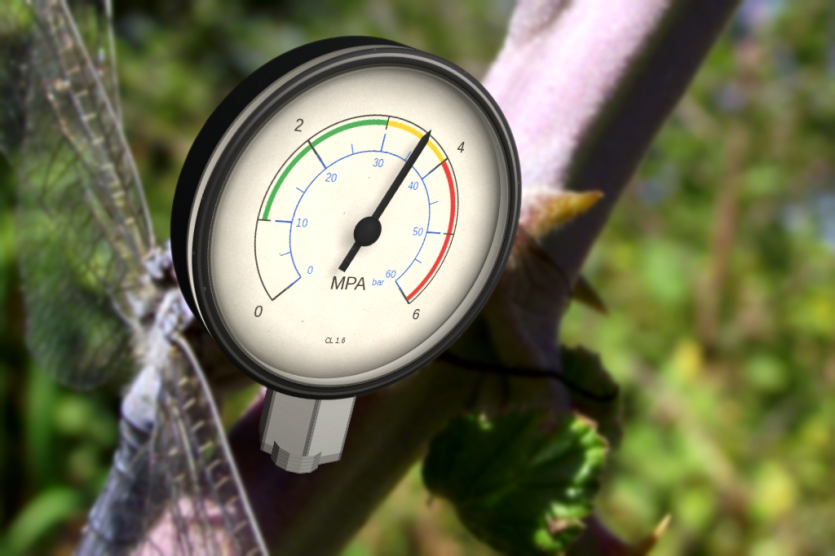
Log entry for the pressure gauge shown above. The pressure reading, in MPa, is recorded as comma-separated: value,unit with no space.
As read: 3.5,MPa
